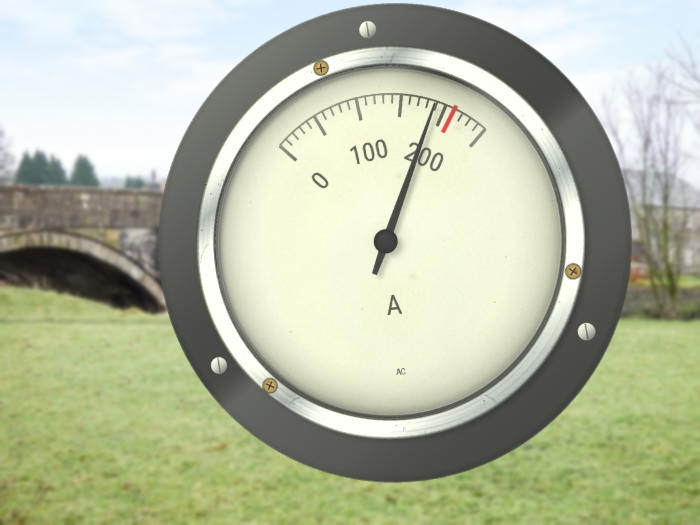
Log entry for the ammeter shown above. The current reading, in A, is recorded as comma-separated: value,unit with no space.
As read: 190,A
